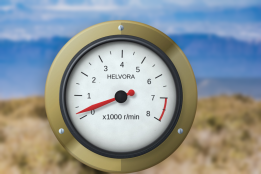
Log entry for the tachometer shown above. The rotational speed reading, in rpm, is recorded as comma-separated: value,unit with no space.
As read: 250,rpm
